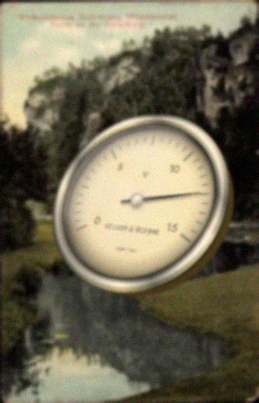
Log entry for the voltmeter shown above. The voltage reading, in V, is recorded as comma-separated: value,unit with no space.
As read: 12.5,V
